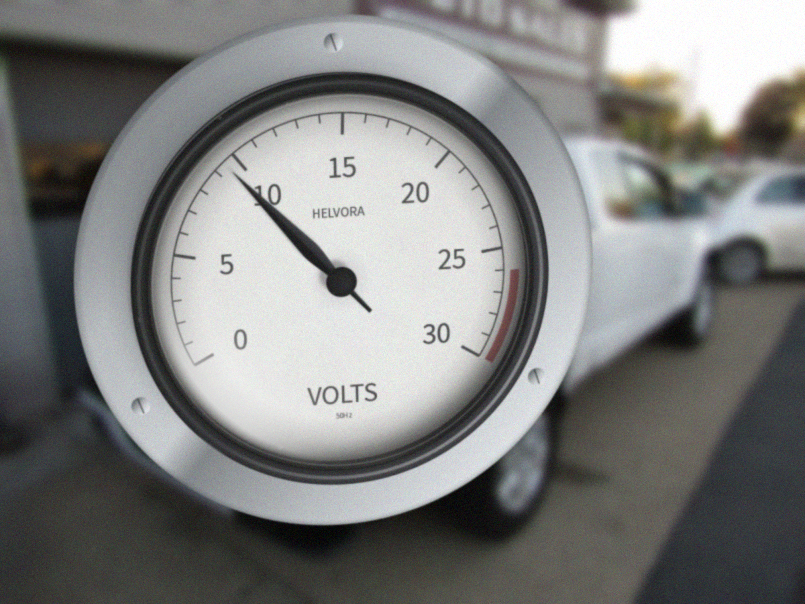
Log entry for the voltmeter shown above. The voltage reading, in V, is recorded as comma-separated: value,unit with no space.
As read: 9.5,V
